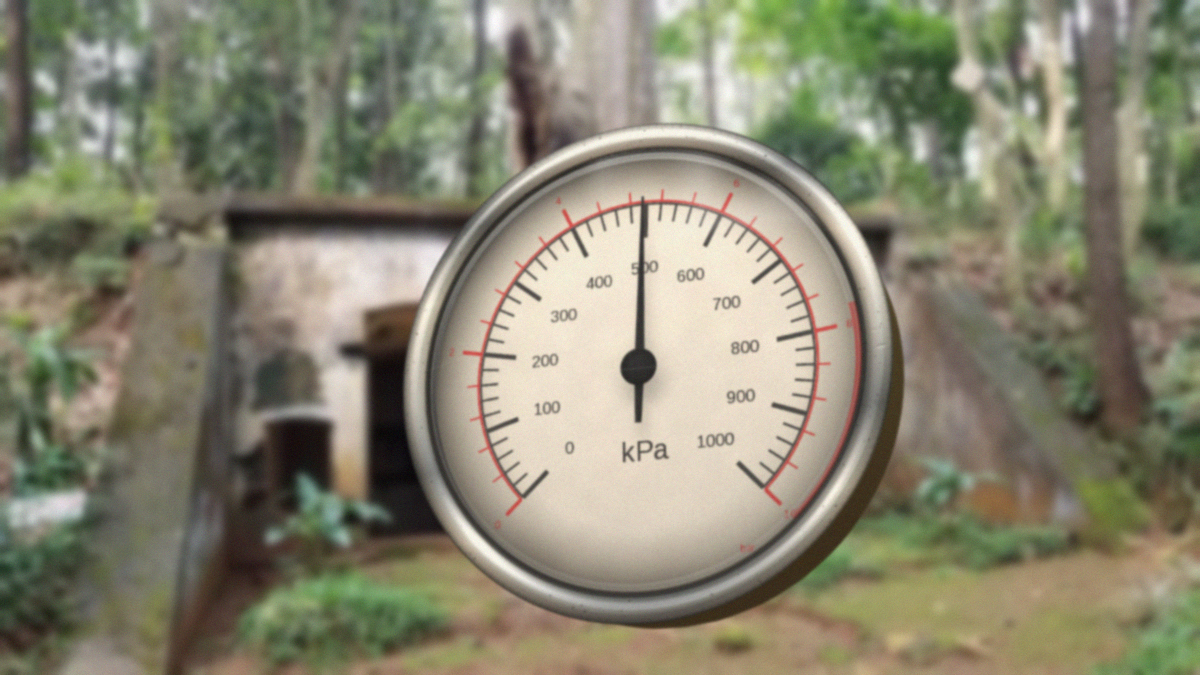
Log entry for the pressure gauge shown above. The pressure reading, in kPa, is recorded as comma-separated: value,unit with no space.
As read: 500,kPa
